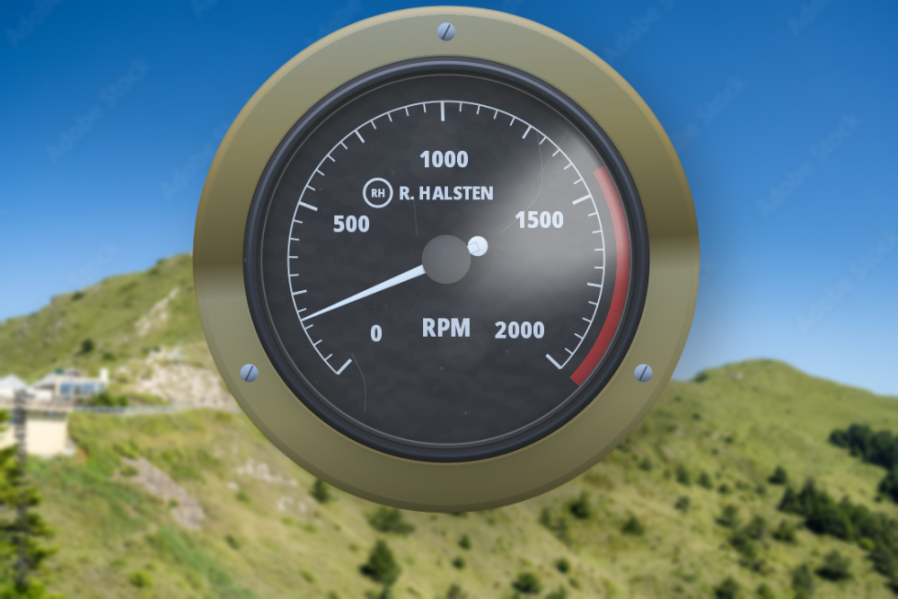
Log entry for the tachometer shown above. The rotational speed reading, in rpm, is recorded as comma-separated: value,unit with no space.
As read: 175,rpm
